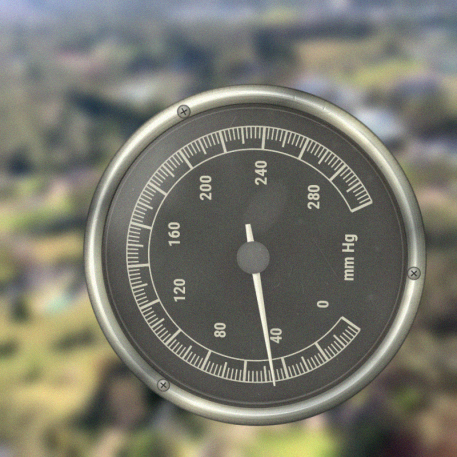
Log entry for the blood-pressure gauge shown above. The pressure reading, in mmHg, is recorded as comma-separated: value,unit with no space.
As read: 46,mmHg
